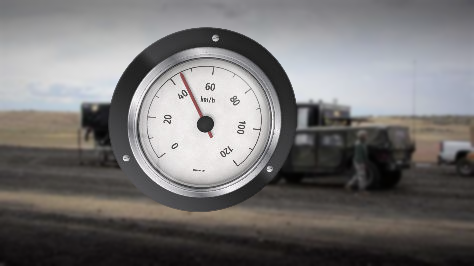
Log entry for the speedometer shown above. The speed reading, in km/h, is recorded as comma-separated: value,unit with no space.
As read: 45,km/h
